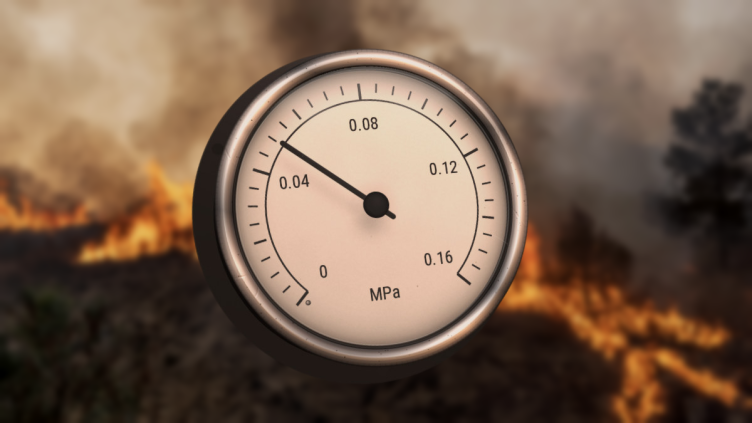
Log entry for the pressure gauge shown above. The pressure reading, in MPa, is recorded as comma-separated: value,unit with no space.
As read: 0.05,MPa
